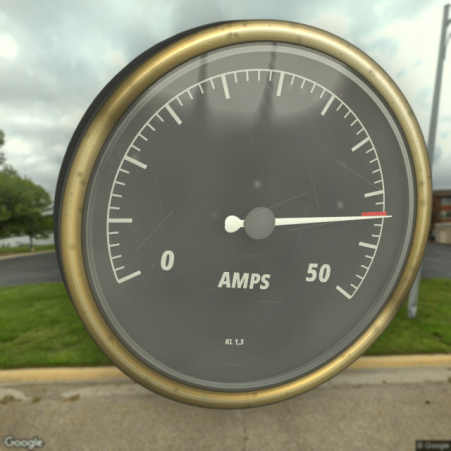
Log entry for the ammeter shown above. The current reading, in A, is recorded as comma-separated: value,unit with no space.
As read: 42,A
